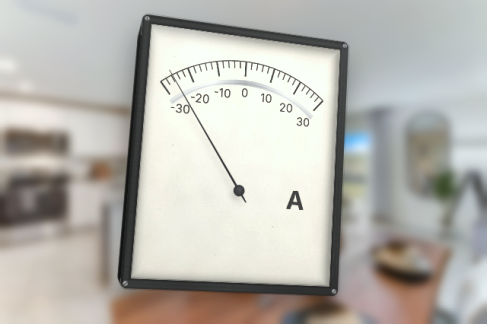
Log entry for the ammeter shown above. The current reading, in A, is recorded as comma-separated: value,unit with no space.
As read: -26,A
